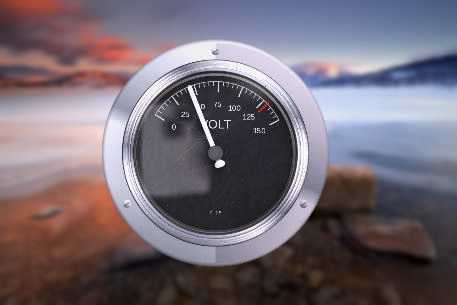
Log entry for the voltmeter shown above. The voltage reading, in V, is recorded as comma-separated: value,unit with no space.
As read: 45,V
